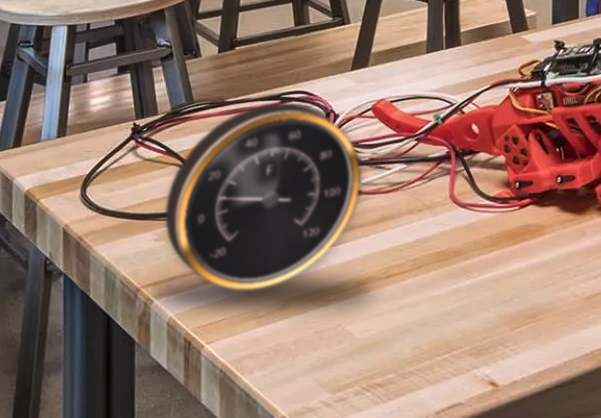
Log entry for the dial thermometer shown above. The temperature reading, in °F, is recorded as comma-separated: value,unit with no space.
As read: 10,°F
